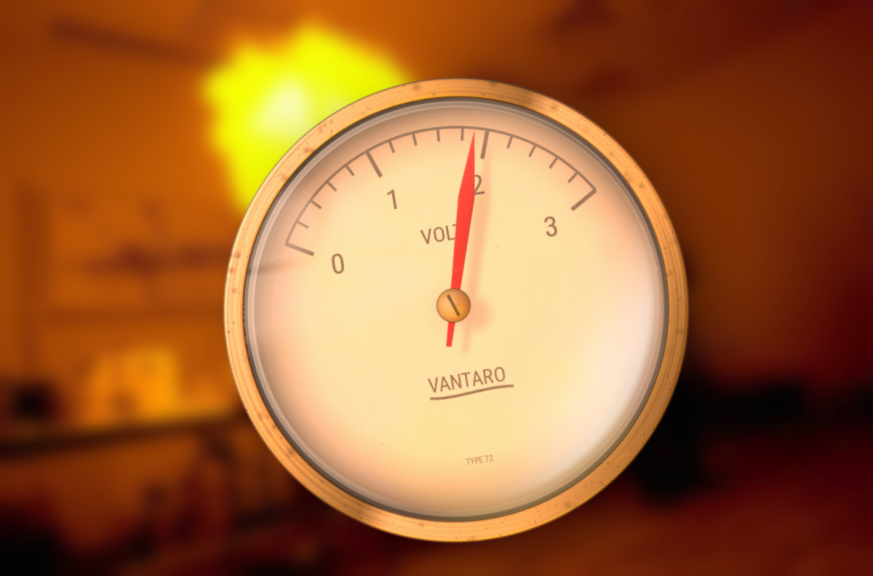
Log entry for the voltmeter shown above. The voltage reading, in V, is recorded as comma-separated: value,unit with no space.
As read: 1.9,V
